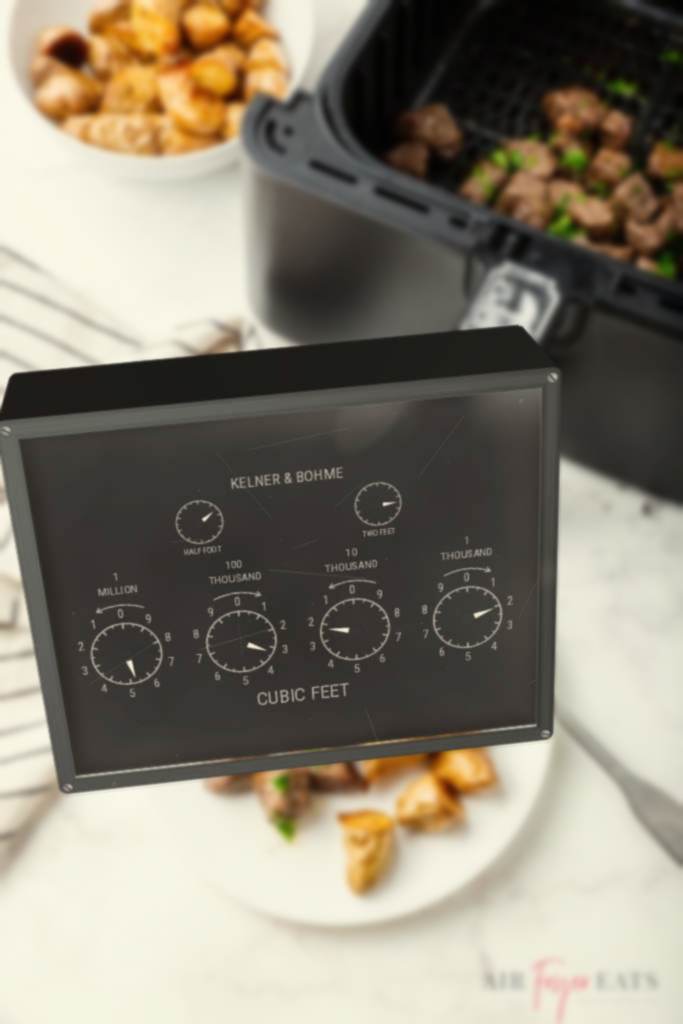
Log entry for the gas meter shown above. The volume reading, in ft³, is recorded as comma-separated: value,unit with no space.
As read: 532200,ft³
